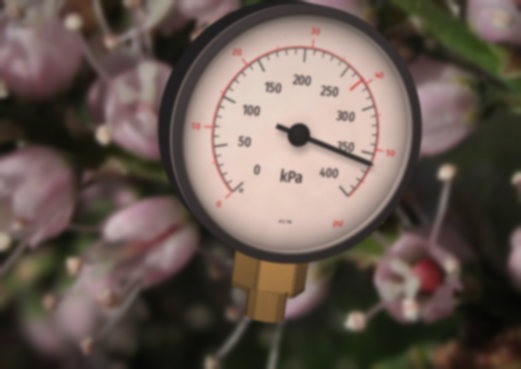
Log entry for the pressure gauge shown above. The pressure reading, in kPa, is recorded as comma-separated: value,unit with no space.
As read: 360,kPa
